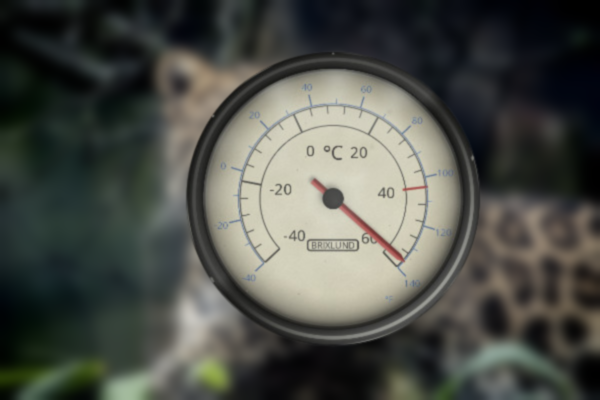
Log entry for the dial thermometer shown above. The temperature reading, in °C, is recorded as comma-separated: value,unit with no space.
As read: 58,°C
